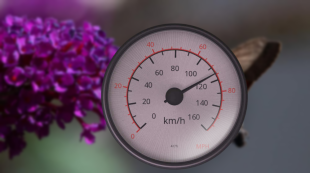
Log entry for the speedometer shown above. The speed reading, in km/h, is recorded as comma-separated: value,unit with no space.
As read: 115,km/h
